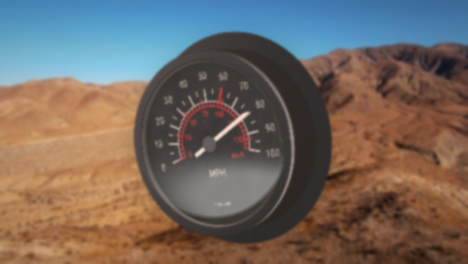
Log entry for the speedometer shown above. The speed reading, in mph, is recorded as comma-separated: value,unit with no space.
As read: 80,mph
